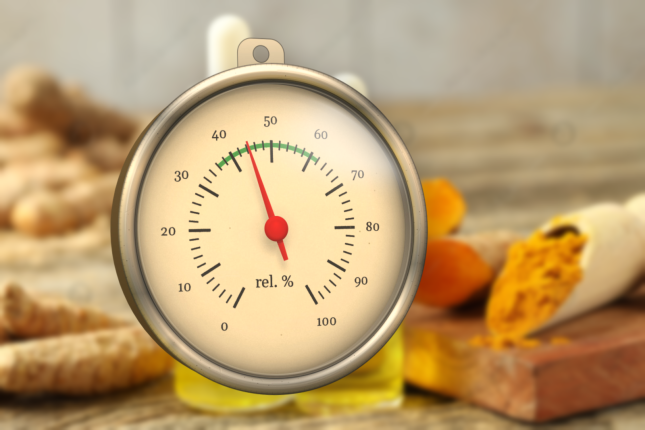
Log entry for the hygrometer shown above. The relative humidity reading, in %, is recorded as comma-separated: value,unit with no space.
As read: 44,%
